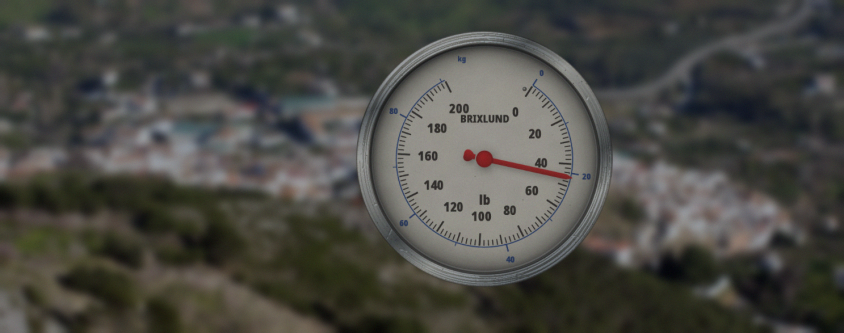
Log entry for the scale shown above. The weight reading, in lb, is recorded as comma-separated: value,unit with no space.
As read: 46,lb
